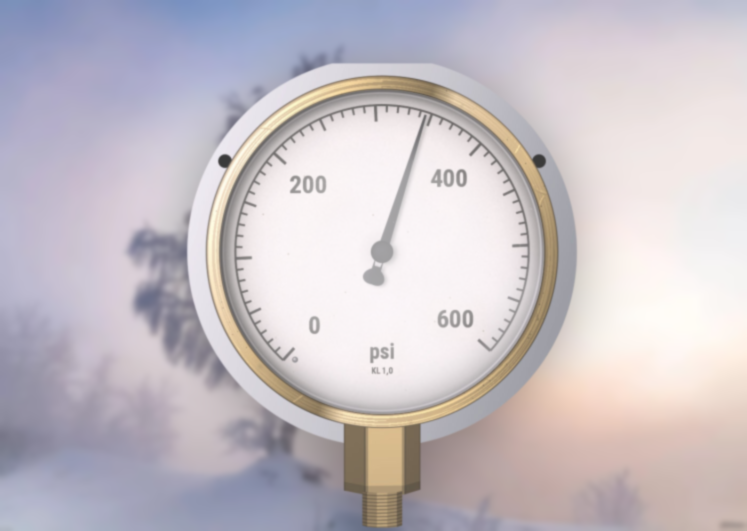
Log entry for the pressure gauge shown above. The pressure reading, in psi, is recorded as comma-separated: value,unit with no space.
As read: 345,psi
